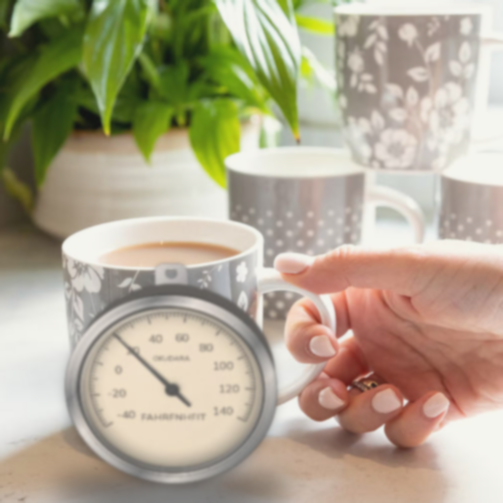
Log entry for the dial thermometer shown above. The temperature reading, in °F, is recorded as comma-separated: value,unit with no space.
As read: 20,°F
